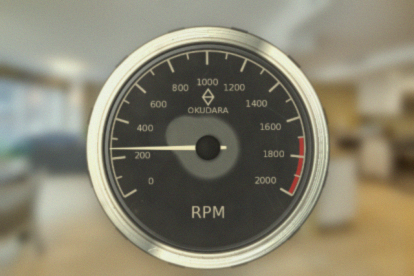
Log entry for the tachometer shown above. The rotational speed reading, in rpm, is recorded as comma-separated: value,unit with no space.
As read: 250,rpm
